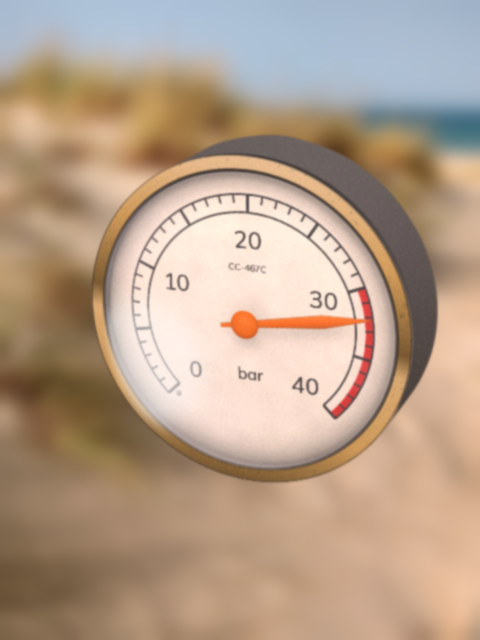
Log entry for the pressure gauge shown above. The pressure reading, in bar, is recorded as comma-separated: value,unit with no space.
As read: 32,bar
